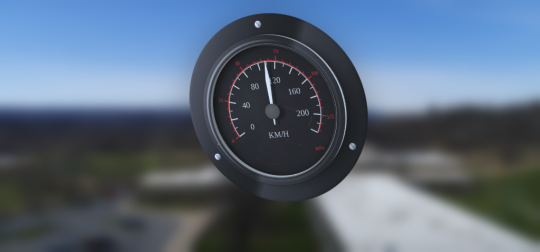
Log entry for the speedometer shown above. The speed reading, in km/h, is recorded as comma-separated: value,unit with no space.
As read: 110,km/h
